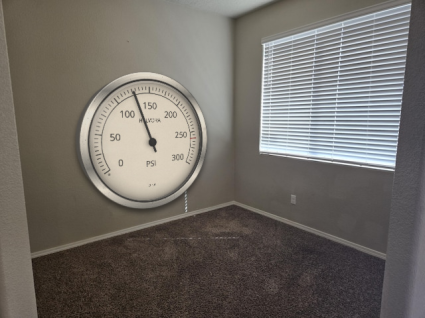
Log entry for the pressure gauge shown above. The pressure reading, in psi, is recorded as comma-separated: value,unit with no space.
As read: 125,psi
